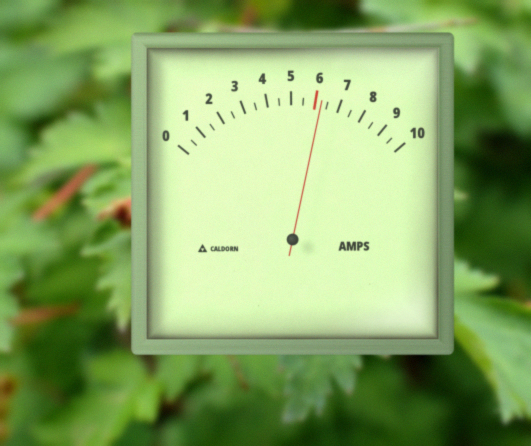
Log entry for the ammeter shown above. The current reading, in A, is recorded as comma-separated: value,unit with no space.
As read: 6.25,A
